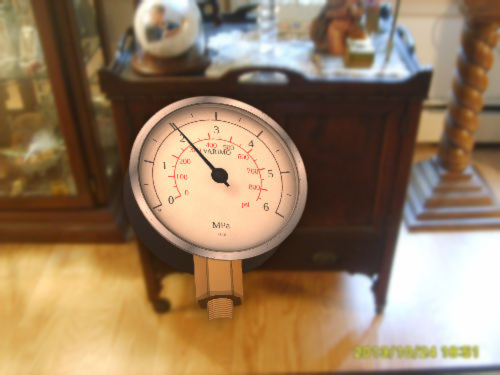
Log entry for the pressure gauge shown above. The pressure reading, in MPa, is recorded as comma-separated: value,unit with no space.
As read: 2,MPa
